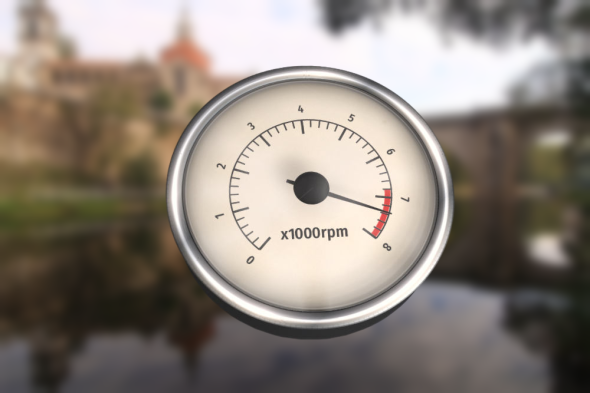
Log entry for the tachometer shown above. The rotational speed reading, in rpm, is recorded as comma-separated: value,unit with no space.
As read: 7400,rpm
